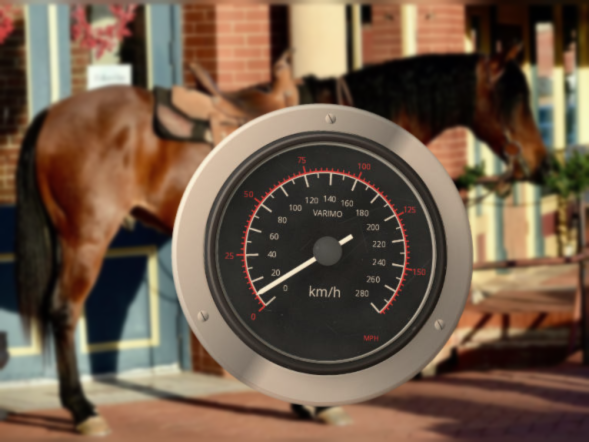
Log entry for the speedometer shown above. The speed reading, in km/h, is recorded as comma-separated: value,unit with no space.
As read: 10,km/h
